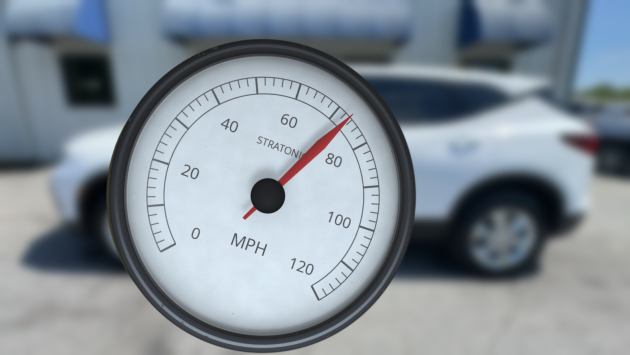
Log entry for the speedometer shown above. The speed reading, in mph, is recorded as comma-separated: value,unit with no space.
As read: 73,mph
